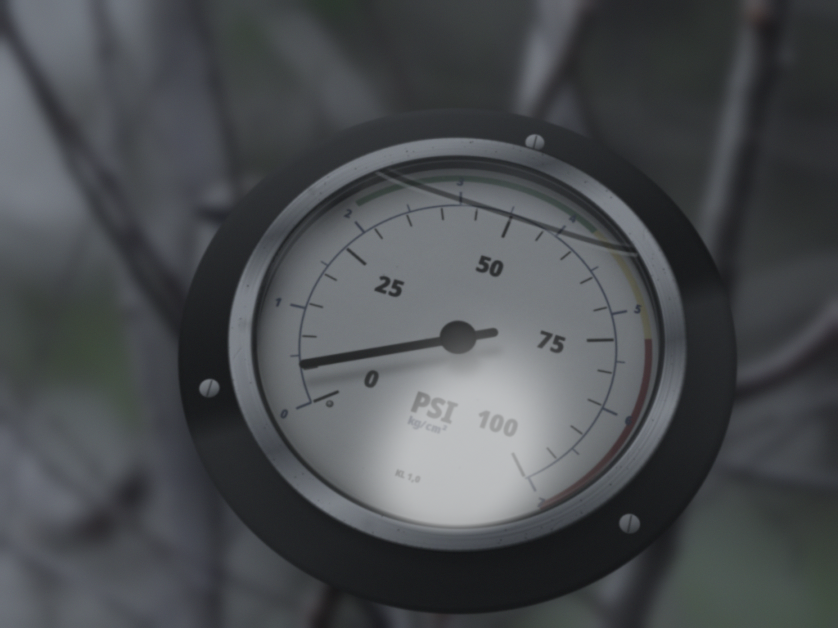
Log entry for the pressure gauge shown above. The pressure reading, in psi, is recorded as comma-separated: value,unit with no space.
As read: 5,psi
